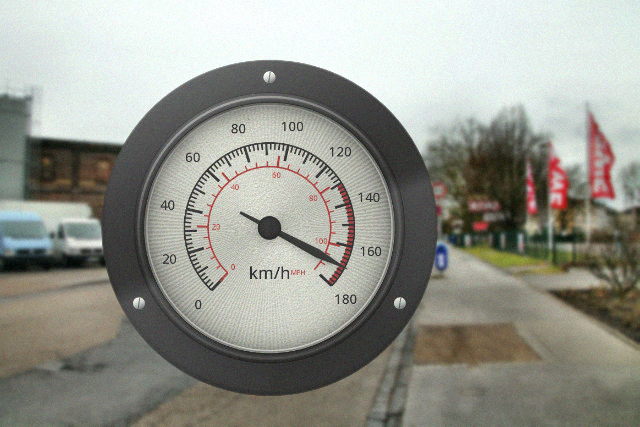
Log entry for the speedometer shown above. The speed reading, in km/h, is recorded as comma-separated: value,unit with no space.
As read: 170,km/h
